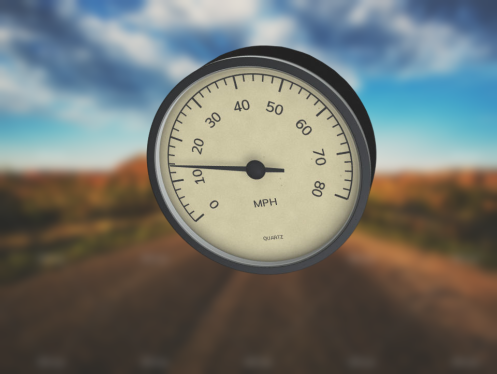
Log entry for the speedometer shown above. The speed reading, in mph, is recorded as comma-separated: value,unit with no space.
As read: 14,mph
